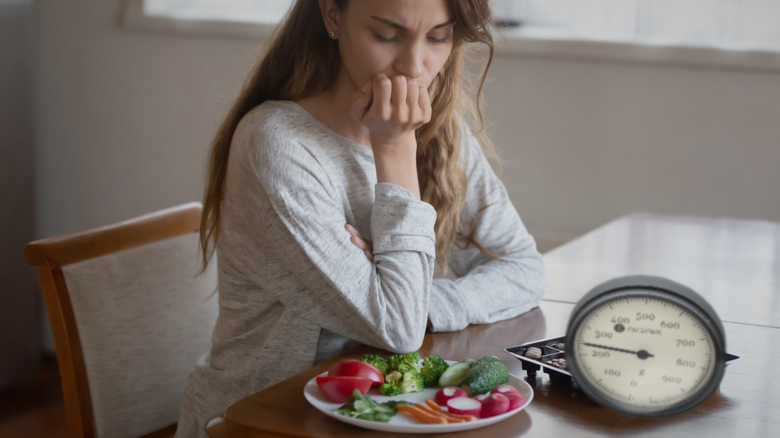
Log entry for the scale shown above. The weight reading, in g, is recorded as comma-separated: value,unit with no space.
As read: 250,g
